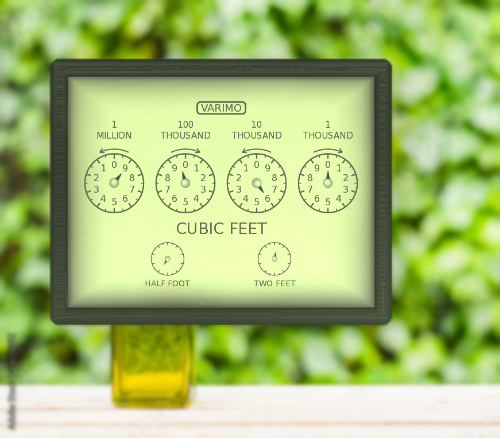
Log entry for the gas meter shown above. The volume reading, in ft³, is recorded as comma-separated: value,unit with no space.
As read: 896000,ft³
